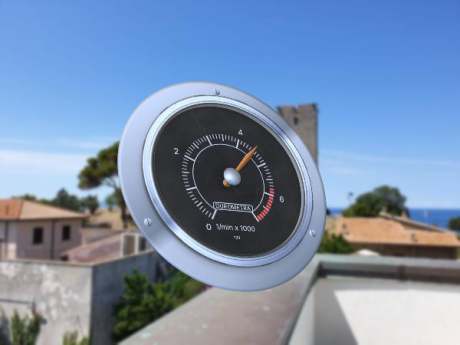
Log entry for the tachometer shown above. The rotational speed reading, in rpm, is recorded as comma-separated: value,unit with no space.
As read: 4500,rpm
